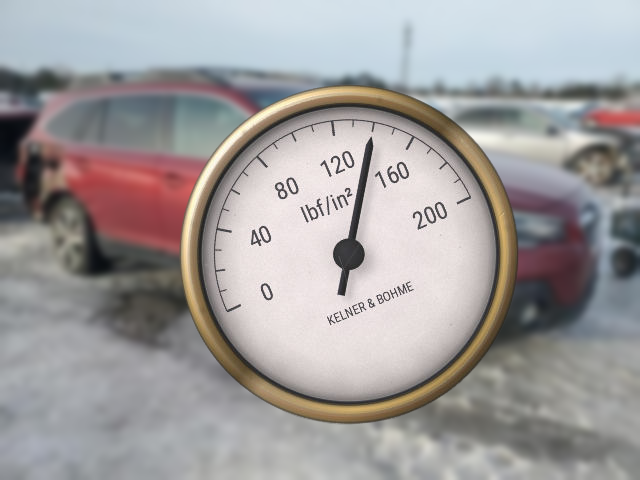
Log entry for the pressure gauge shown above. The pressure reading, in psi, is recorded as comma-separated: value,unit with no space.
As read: 140,psi
